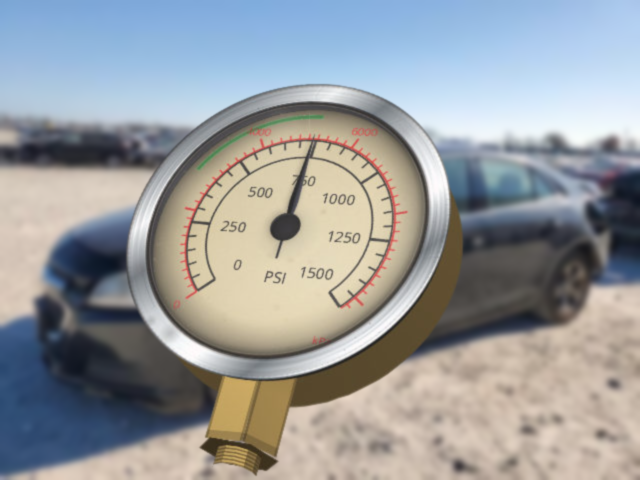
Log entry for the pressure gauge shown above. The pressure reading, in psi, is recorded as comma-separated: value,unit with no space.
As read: 750,psi
